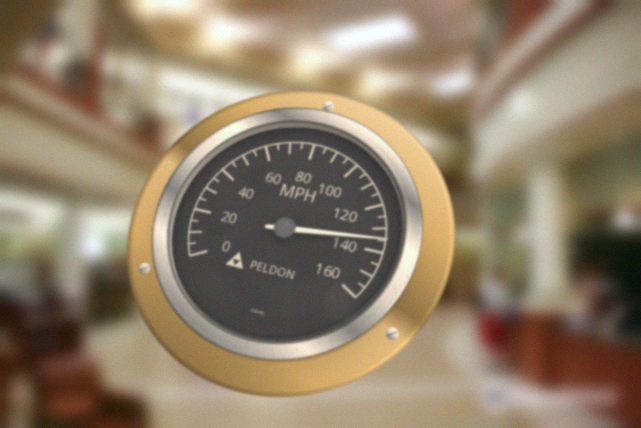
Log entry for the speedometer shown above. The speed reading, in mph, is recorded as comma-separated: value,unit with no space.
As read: 135,mph
